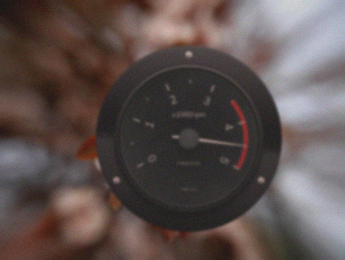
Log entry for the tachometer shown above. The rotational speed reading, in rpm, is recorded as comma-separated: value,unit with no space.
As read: 4500,rpm
